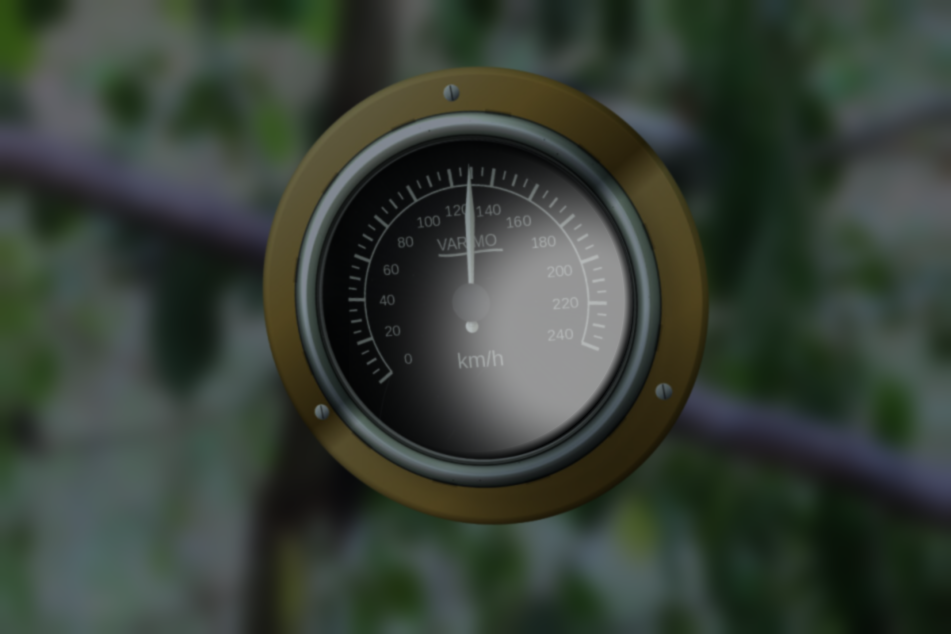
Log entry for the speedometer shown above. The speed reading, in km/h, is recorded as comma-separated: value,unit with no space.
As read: 130,km/h
